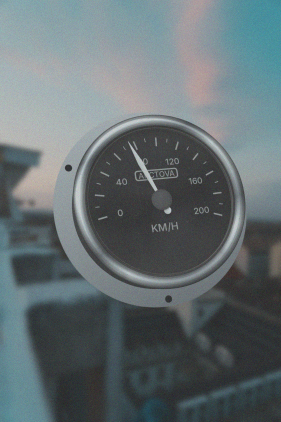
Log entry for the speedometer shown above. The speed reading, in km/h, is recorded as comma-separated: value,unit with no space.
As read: 75,km/h
